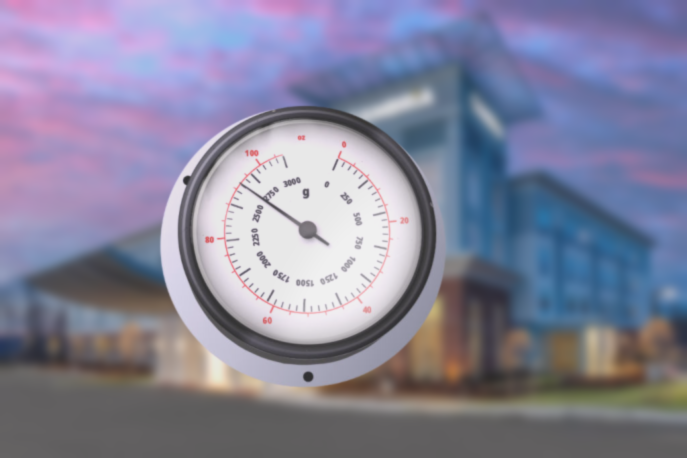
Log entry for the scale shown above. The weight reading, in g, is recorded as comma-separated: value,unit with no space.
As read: 2650,g
